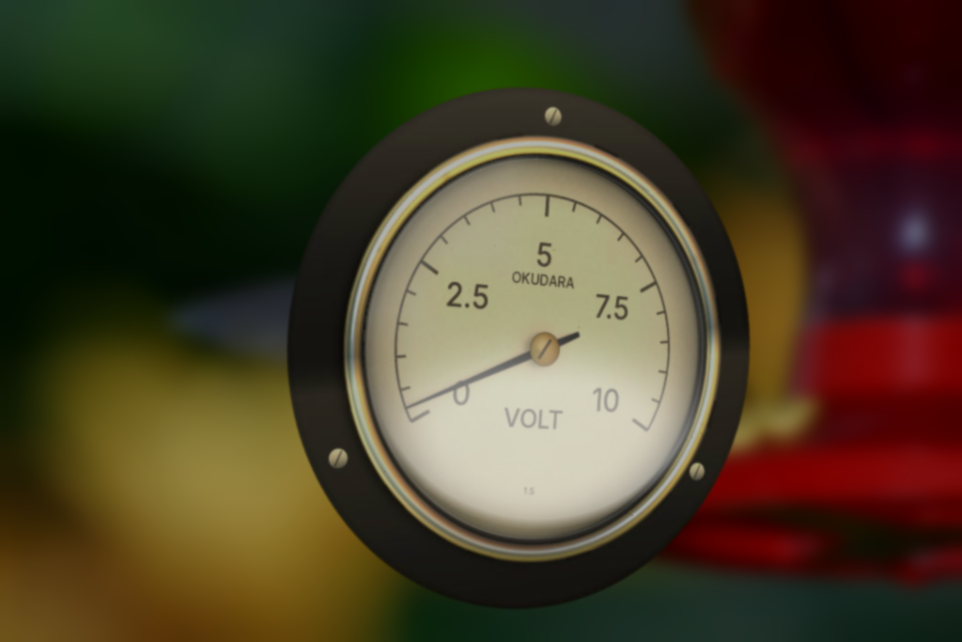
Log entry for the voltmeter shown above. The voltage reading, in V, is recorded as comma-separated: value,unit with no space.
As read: 0.25,V
